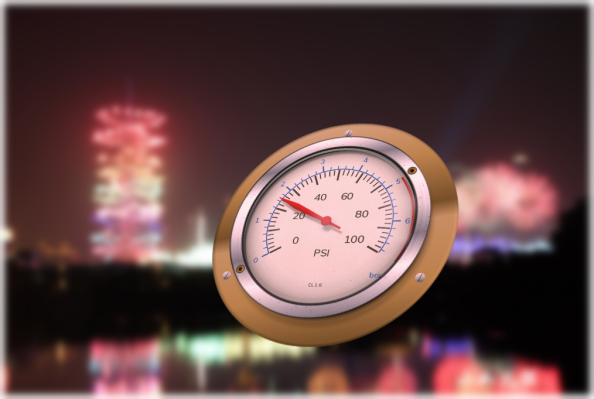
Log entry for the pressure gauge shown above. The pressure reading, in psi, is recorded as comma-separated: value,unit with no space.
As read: 24,psi
